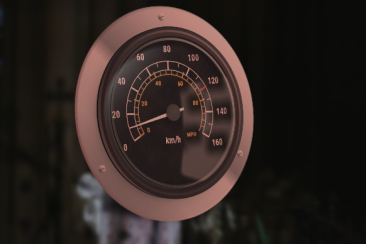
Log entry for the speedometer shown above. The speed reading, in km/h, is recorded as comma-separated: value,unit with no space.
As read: 10,km/h
